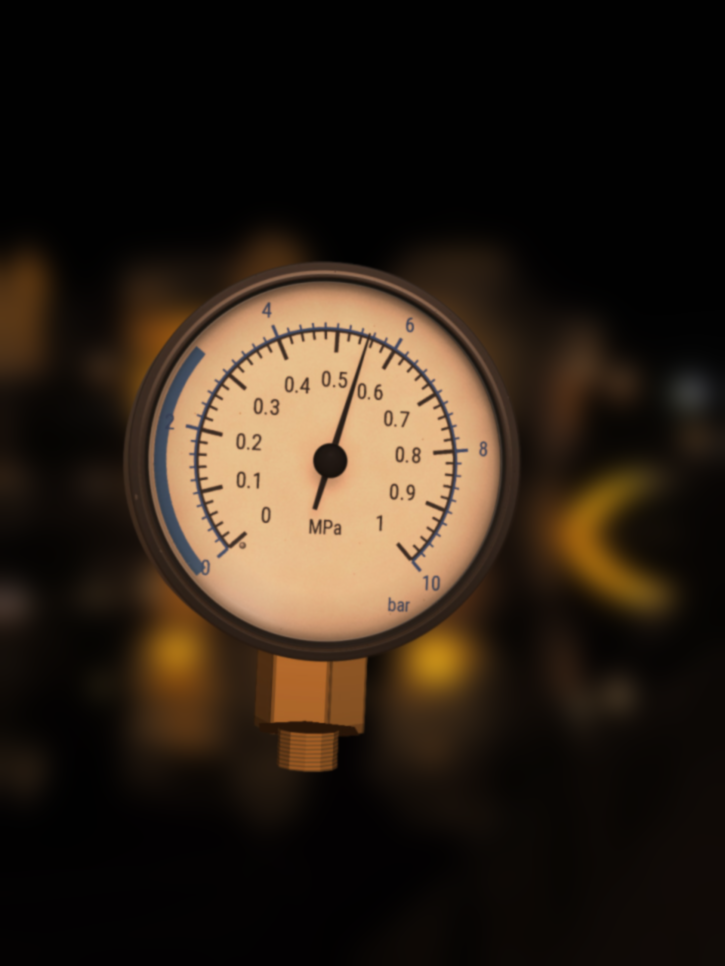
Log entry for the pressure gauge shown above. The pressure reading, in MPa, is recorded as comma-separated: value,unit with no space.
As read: 0.55,MPa
